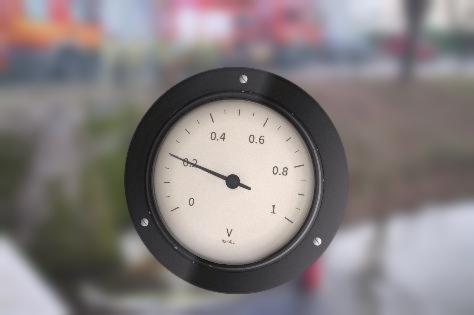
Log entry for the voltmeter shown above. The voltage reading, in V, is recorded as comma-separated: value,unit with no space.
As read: 0.2,V
